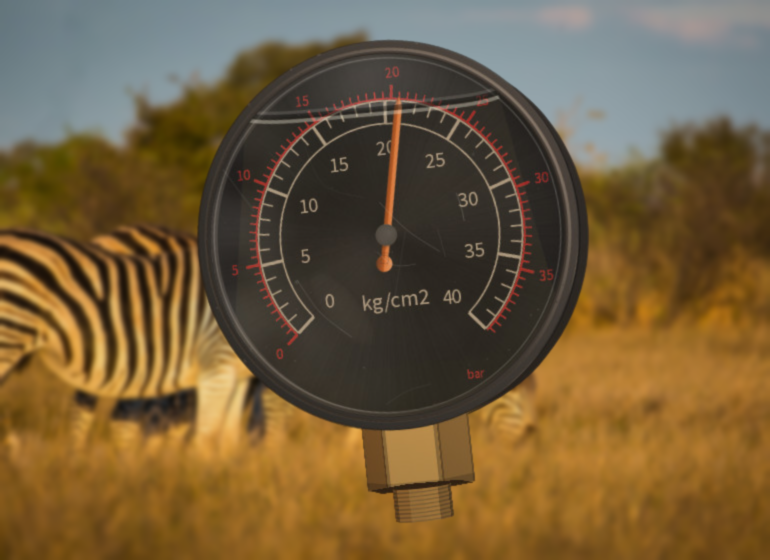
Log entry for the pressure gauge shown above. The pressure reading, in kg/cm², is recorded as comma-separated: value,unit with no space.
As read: 21,kg/cm²
